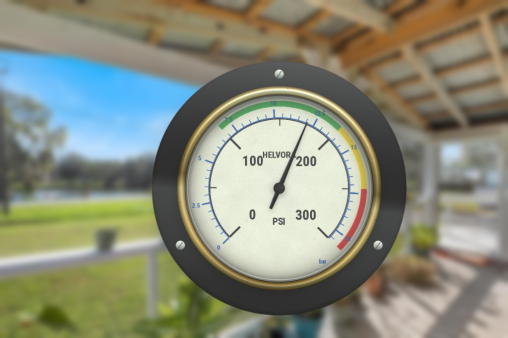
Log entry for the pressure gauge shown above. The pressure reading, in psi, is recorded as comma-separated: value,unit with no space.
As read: 175,psi
